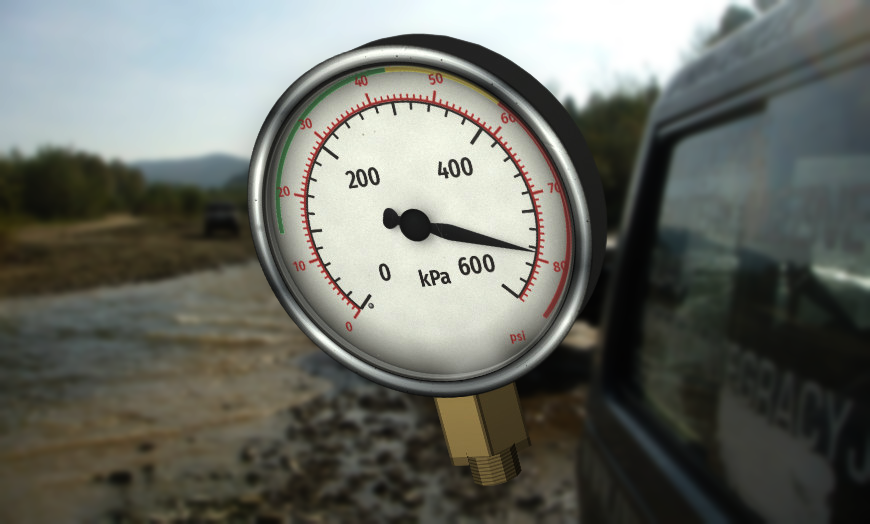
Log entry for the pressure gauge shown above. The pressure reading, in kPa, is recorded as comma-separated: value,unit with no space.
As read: 540,kPa
